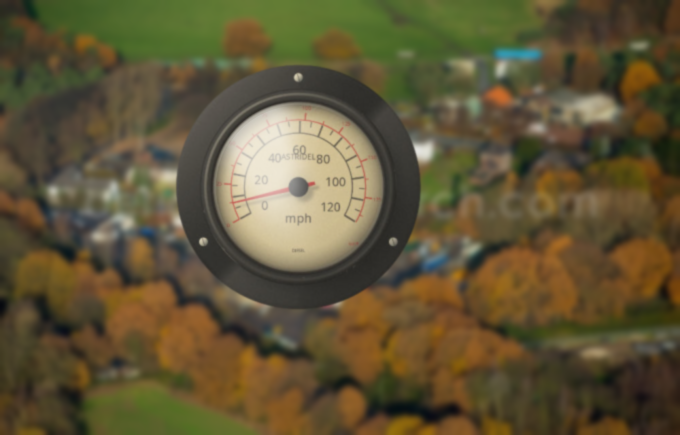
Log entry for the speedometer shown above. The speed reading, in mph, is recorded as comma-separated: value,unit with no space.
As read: 7.5,mph
